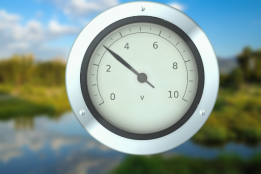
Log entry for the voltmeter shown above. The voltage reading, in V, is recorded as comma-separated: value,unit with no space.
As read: 3,V
